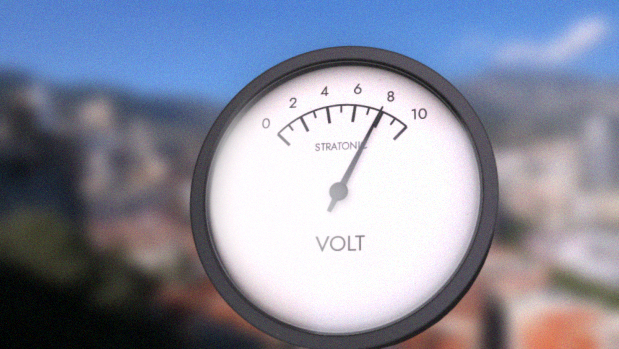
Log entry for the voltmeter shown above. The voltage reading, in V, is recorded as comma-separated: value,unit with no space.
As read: 8,V
